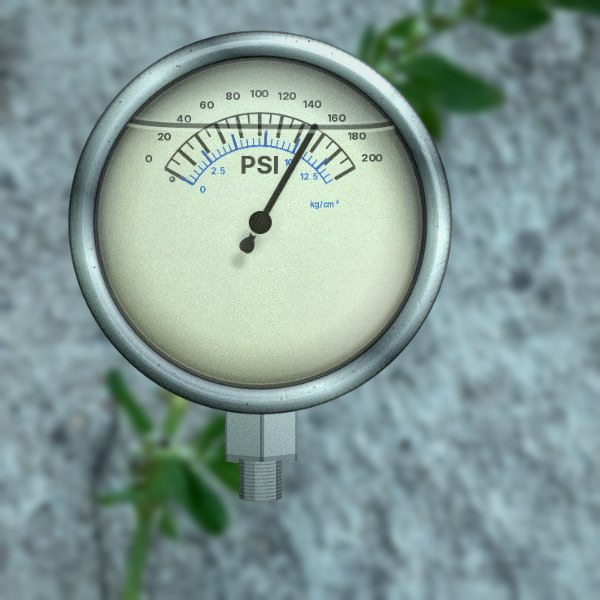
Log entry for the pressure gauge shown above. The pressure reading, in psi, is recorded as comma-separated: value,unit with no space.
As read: 150,psi
